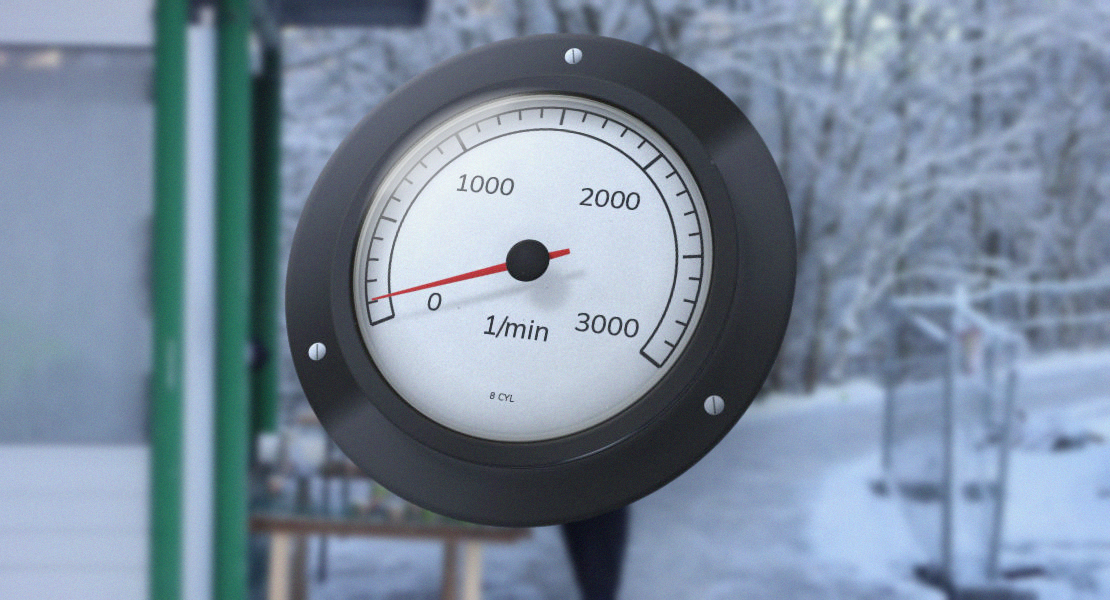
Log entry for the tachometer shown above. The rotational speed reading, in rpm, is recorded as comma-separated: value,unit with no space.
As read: 100,rpm
